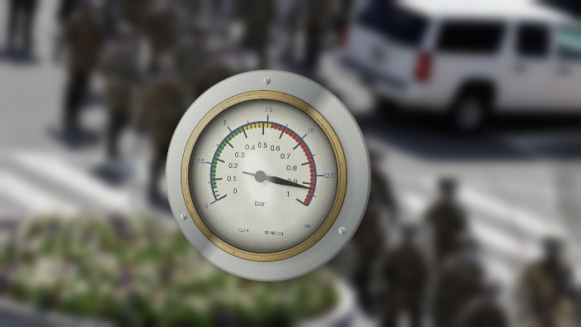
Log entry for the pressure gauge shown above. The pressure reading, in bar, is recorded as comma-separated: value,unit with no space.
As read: 0.92,bar
